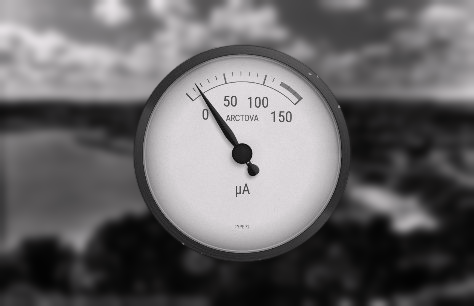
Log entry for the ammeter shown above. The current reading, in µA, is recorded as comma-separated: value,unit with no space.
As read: 15,µA
